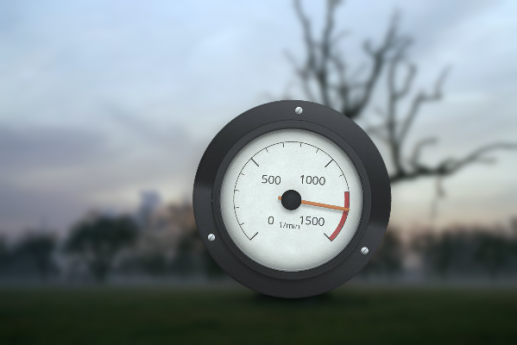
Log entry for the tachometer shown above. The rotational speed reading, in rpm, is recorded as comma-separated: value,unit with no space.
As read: 1300,rpm
